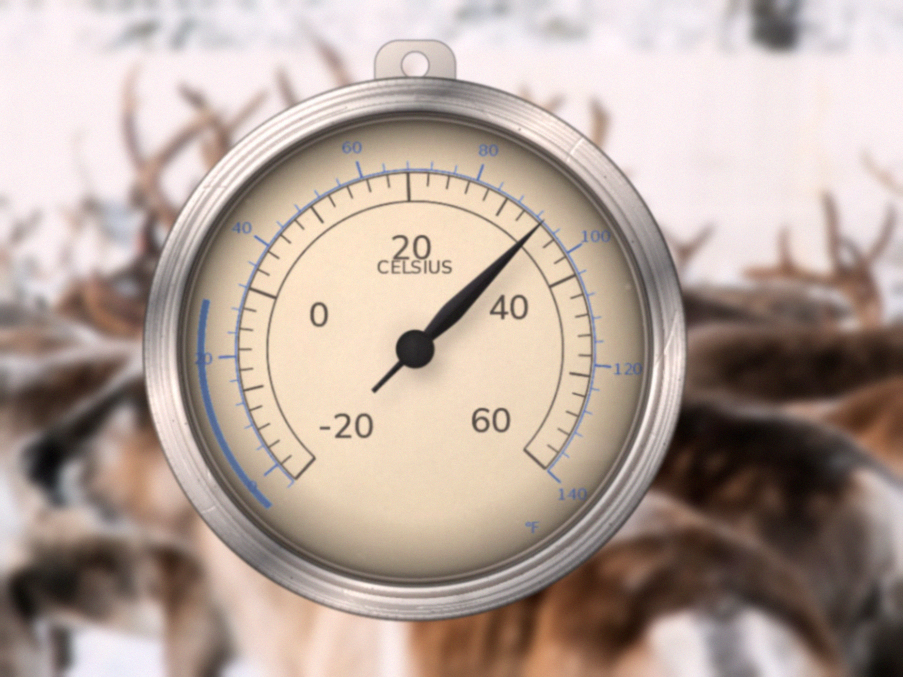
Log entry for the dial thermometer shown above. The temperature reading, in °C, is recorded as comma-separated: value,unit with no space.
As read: 34,°C
